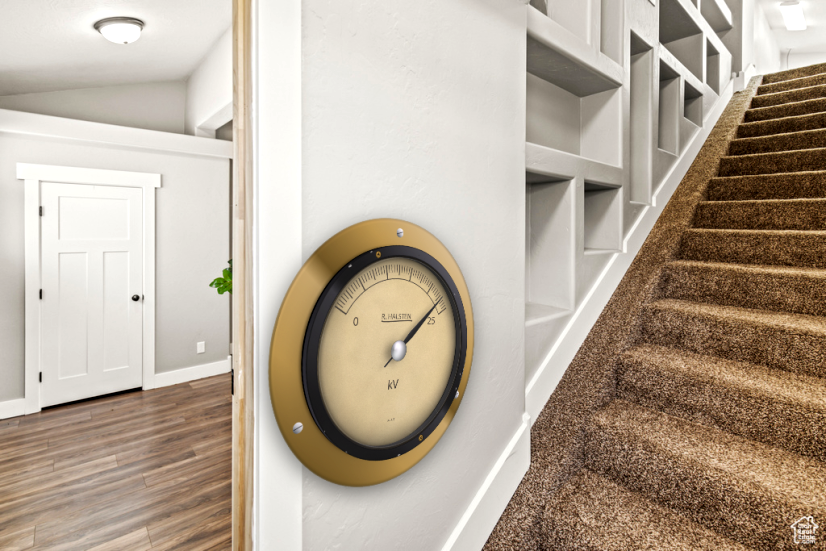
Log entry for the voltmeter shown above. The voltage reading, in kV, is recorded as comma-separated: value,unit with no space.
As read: 22.5,kV
